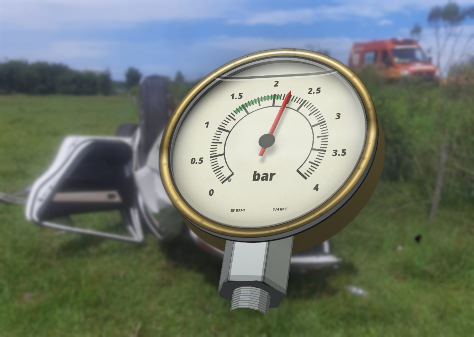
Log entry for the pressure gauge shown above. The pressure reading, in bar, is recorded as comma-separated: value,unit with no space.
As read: 2.25,bar
